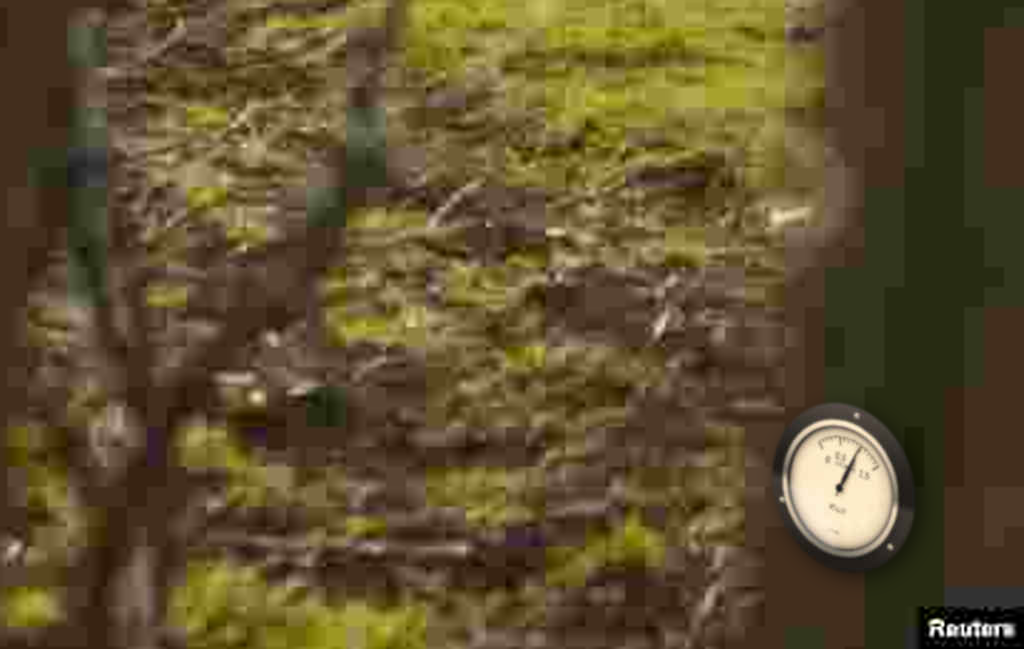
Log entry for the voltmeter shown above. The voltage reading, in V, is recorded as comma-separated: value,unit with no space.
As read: 1,V
